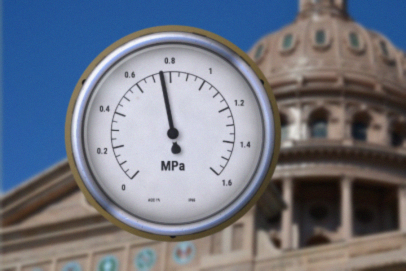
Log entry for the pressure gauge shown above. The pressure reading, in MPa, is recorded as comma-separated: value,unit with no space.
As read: 0.75,MPa
